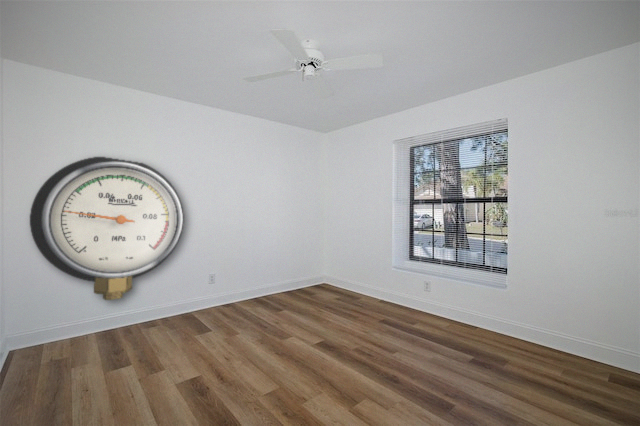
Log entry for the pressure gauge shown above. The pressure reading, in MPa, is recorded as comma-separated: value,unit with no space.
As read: 0.02,MPa
